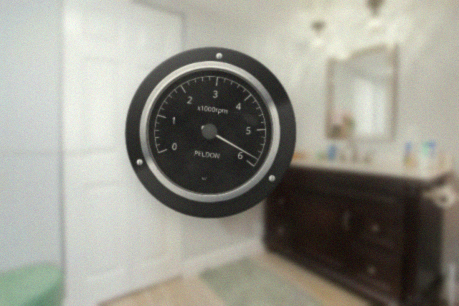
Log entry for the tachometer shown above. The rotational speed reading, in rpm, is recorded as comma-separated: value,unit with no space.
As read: 5800,rpm
